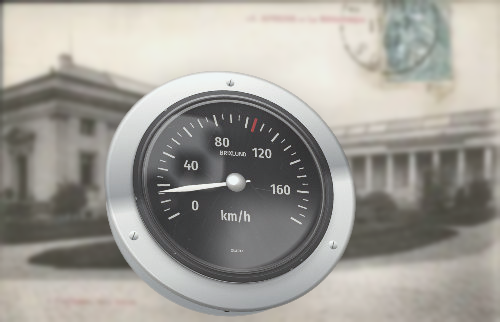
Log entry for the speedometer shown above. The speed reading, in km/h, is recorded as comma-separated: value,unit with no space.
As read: 15,km/h
